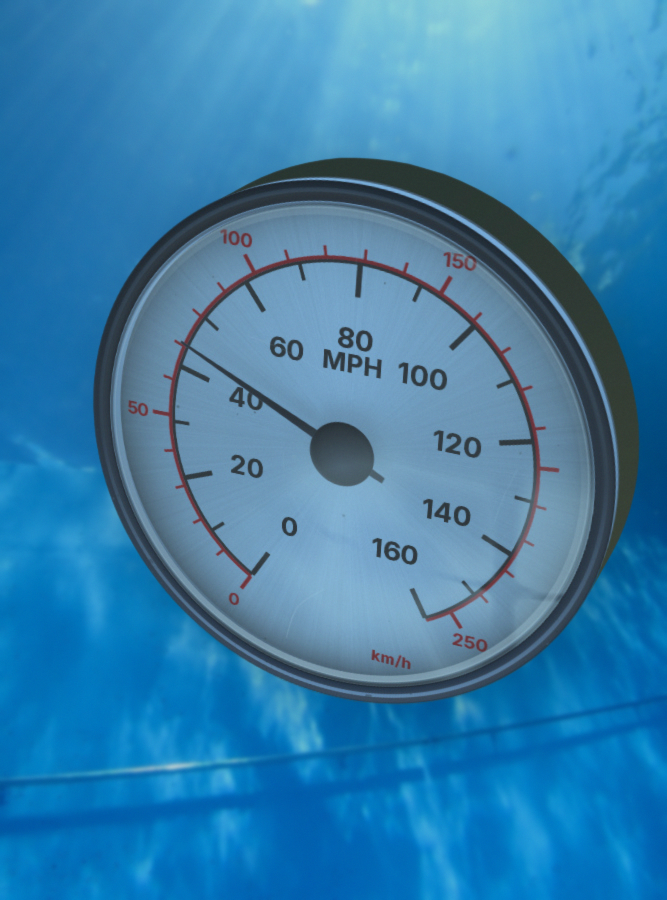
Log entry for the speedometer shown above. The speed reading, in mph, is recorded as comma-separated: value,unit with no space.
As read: 45,mph
